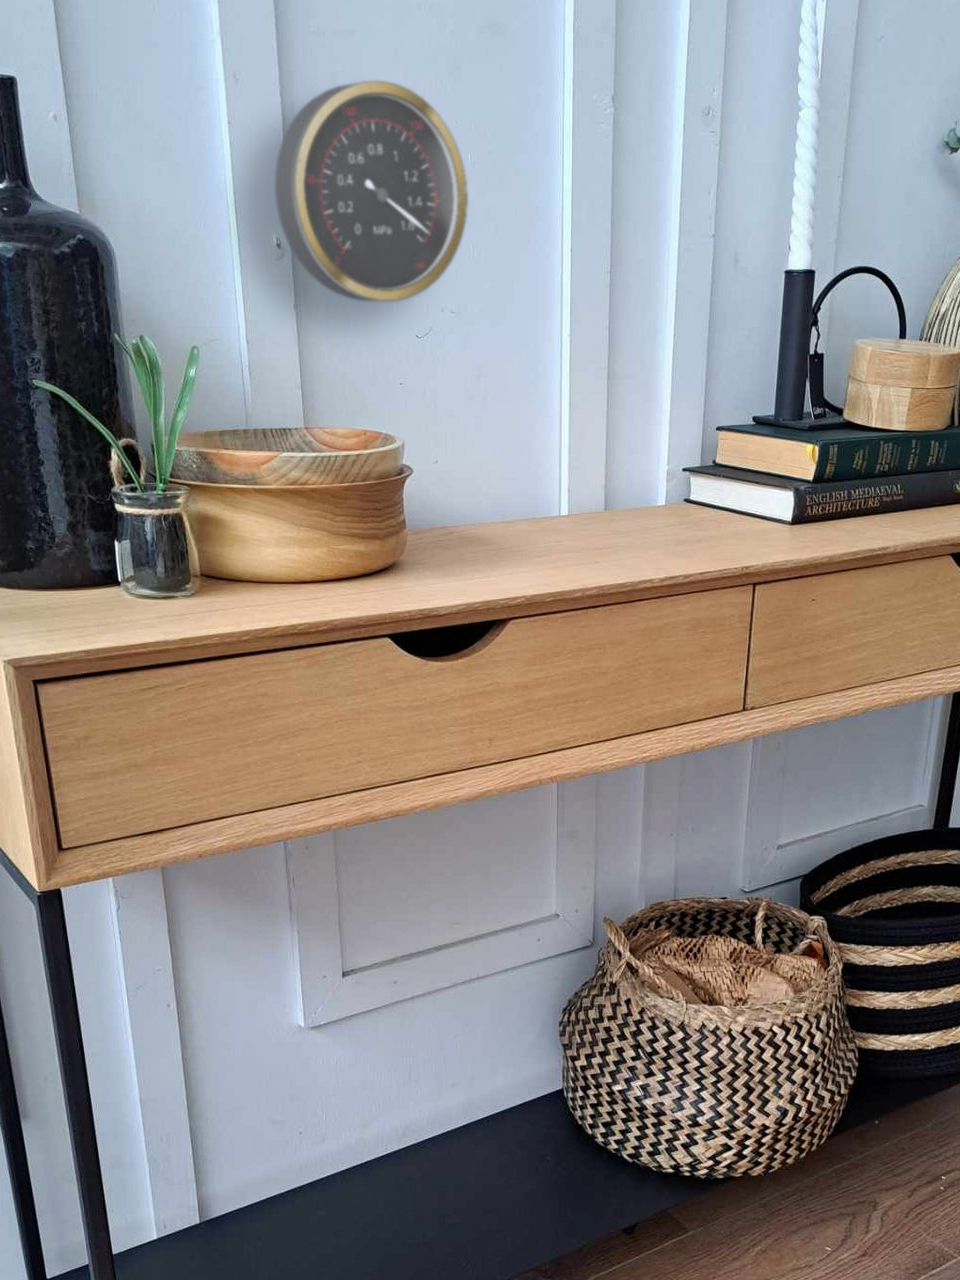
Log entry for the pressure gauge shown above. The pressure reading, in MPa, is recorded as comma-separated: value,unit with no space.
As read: 1.55,MPa
